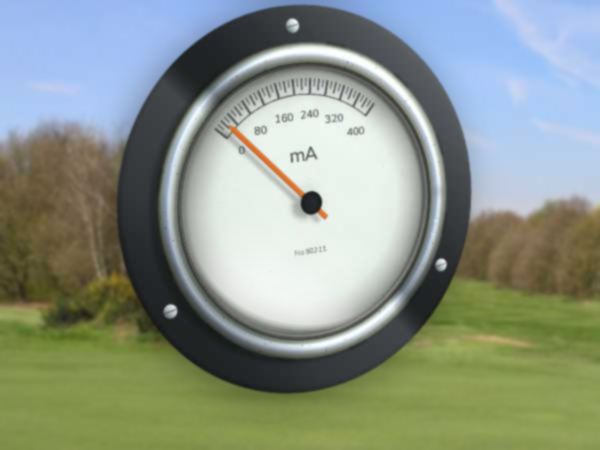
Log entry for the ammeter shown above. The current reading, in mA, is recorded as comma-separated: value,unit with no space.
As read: 20,mA
